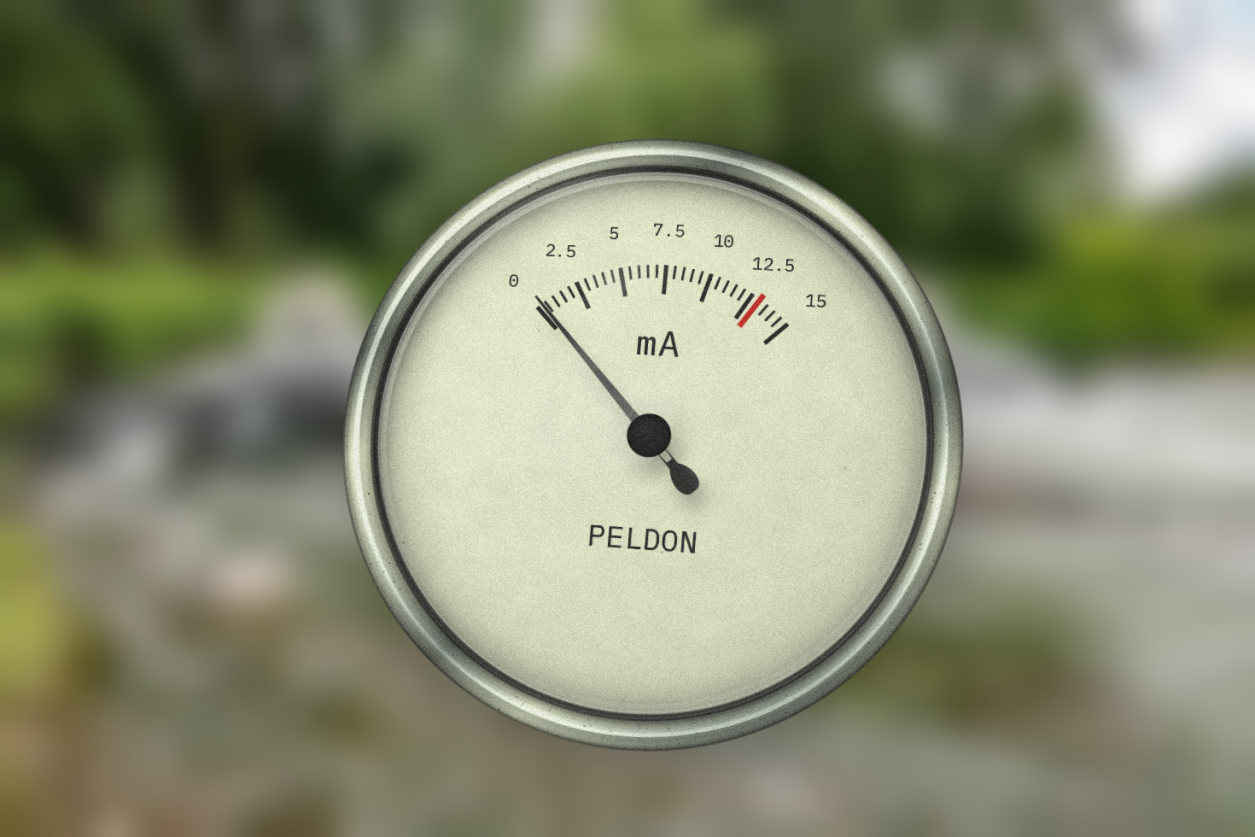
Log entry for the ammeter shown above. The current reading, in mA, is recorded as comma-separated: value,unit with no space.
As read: 0.25,mA
